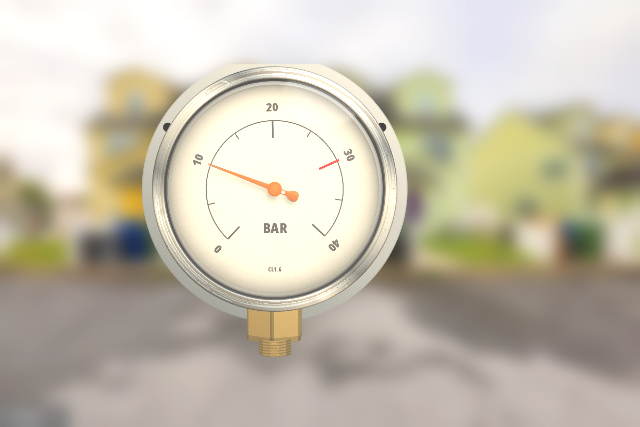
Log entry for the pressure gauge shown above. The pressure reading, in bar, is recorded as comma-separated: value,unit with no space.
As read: 10,bar
